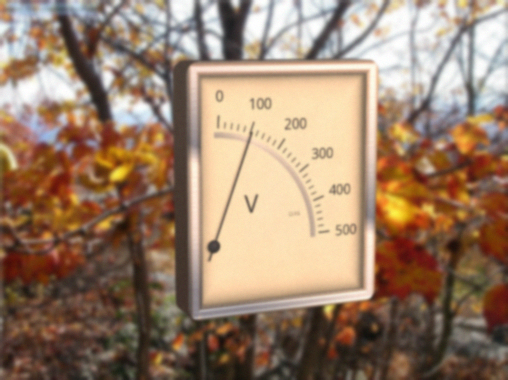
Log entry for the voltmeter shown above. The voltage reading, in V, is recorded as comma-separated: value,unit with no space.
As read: 100,V
